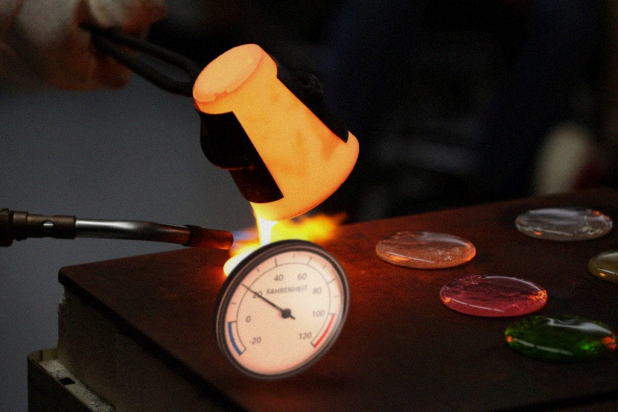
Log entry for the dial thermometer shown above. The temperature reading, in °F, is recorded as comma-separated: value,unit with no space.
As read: 20,°F
